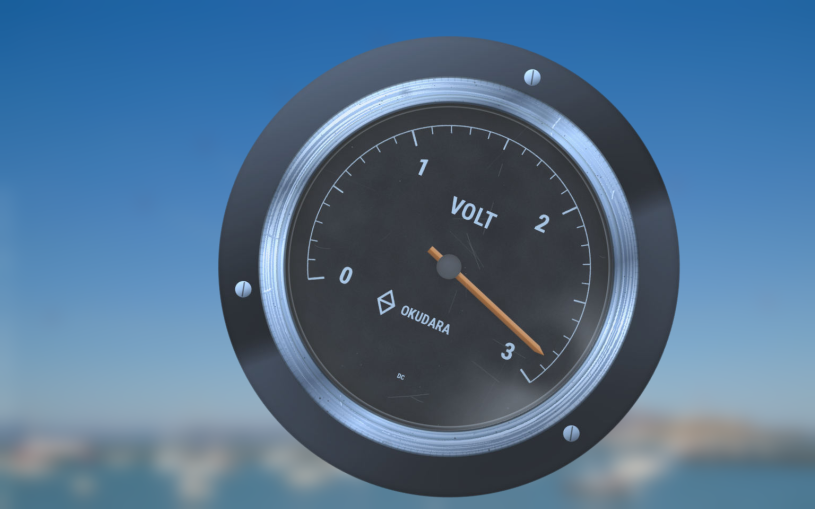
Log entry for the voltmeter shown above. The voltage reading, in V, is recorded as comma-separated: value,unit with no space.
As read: 2.85,V
